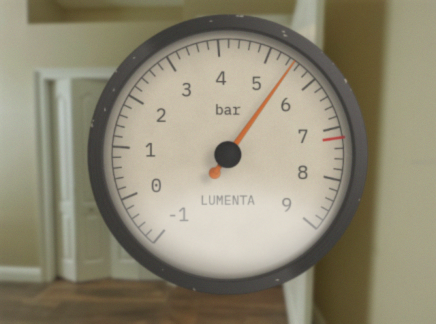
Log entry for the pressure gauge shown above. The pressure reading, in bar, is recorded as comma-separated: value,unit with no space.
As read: 5.5,bar
